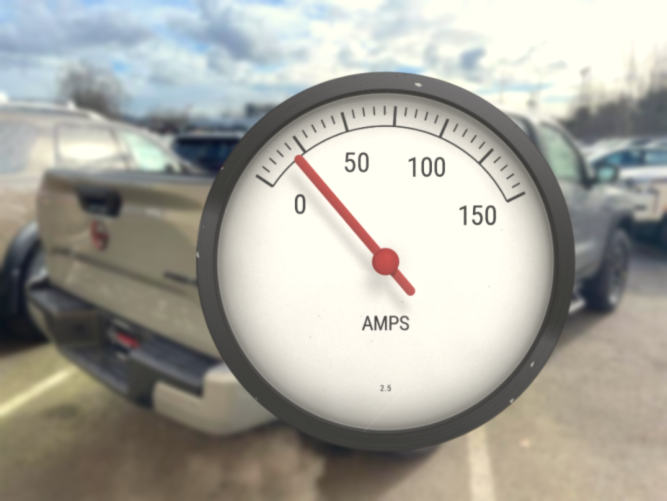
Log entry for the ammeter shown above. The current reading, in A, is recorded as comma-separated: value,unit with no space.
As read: 20,A
